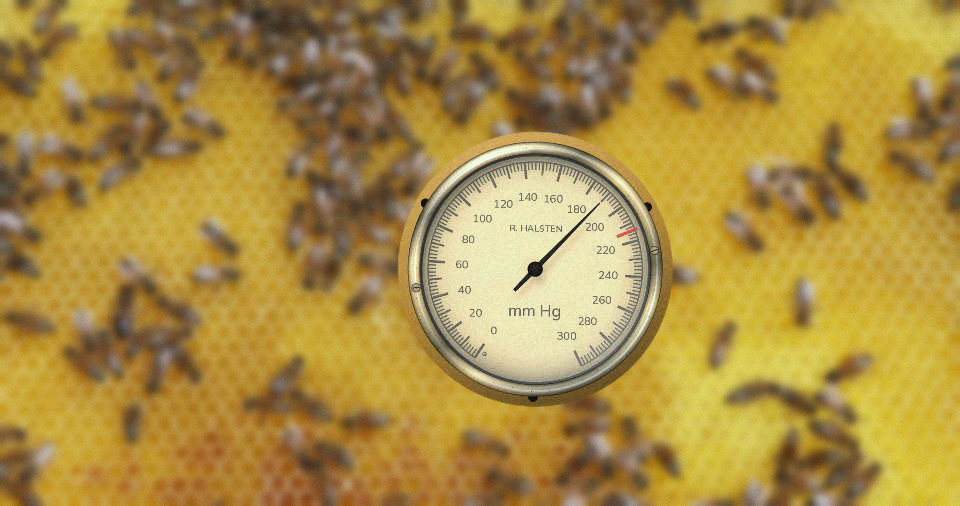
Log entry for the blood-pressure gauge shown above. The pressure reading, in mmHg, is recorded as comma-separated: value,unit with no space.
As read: 190,mmHg
